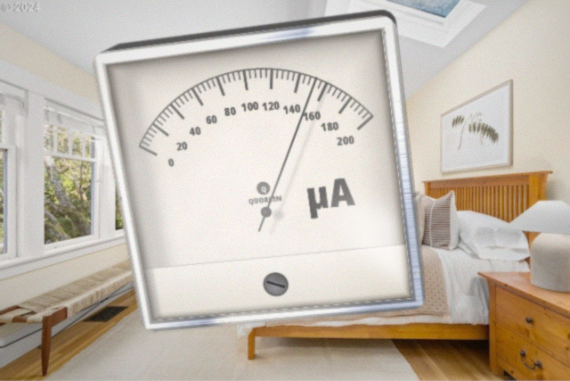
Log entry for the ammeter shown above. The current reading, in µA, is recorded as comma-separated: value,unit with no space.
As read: 152,µA
